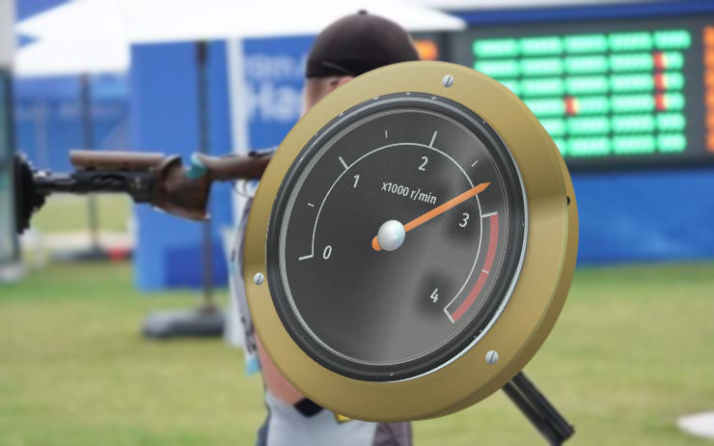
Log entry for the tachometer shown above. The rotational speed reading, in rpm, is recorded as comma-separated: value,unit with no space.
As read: 2750,rpm
